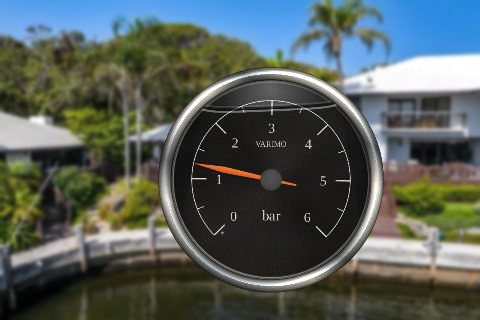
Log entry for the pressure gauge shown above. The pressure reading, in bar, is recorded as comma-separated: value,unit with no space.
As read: 1.25,bar
